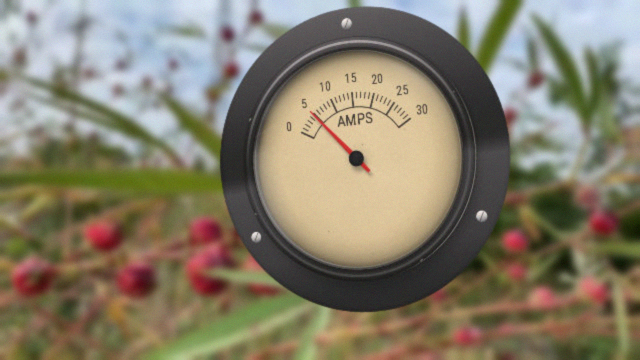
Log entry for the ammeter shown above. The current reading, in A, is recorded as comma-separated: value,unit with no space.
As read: 5,A
